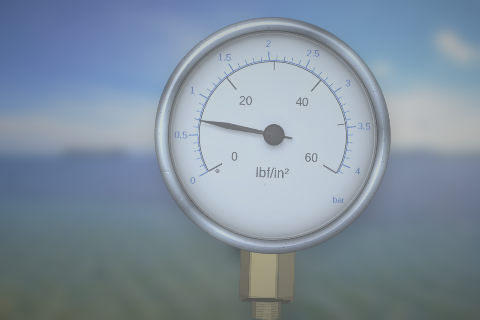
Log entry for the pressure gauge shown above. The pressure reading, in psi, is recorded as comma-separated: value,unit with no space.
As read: 10,psi
